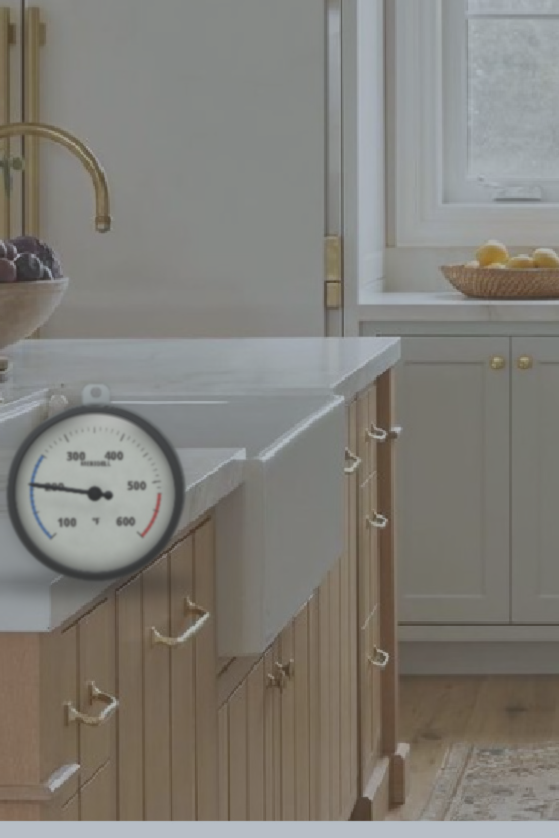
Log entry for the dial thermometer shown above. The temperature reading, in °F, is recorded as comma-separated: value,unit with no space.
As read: 200,°F
